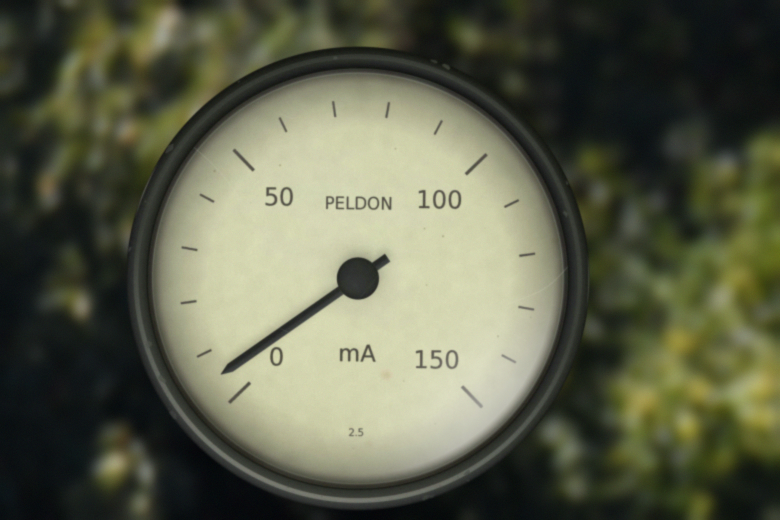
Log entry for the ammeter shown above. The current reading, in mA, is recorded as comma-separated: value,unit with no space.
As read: 5,mA
